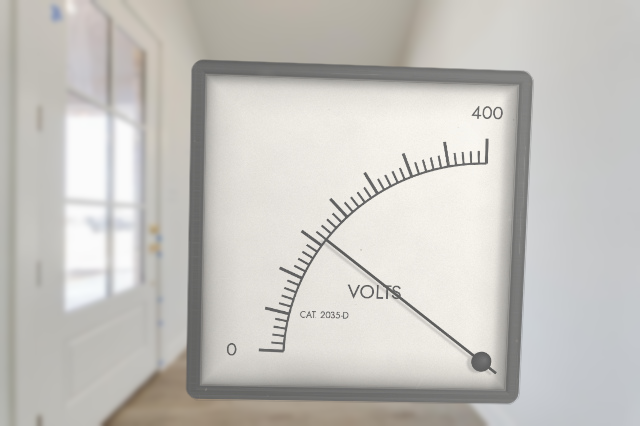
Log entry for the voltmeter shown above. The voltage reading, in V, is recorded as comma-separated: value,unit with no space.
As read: 160,V
